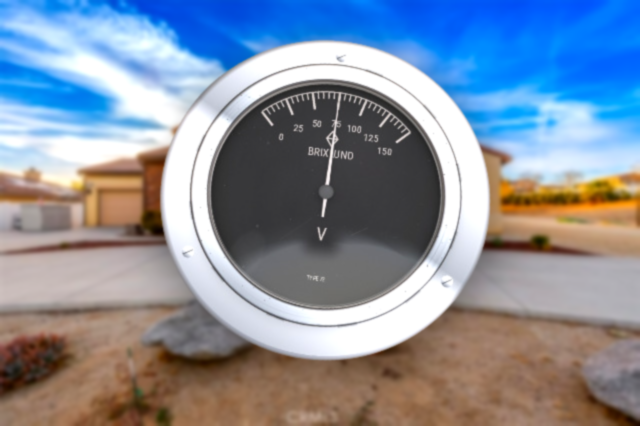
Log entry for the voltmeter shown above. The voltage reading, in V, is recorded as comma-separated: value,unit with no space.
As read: 75,V
